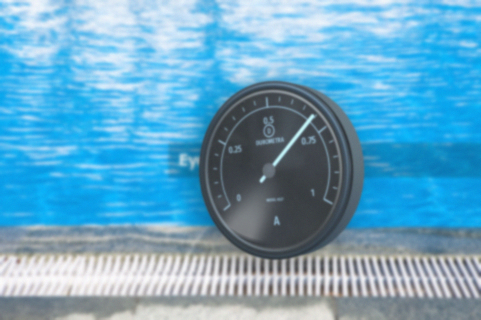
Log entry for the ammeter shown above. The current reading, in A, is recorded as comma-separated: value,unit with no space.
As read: 0.7,A
